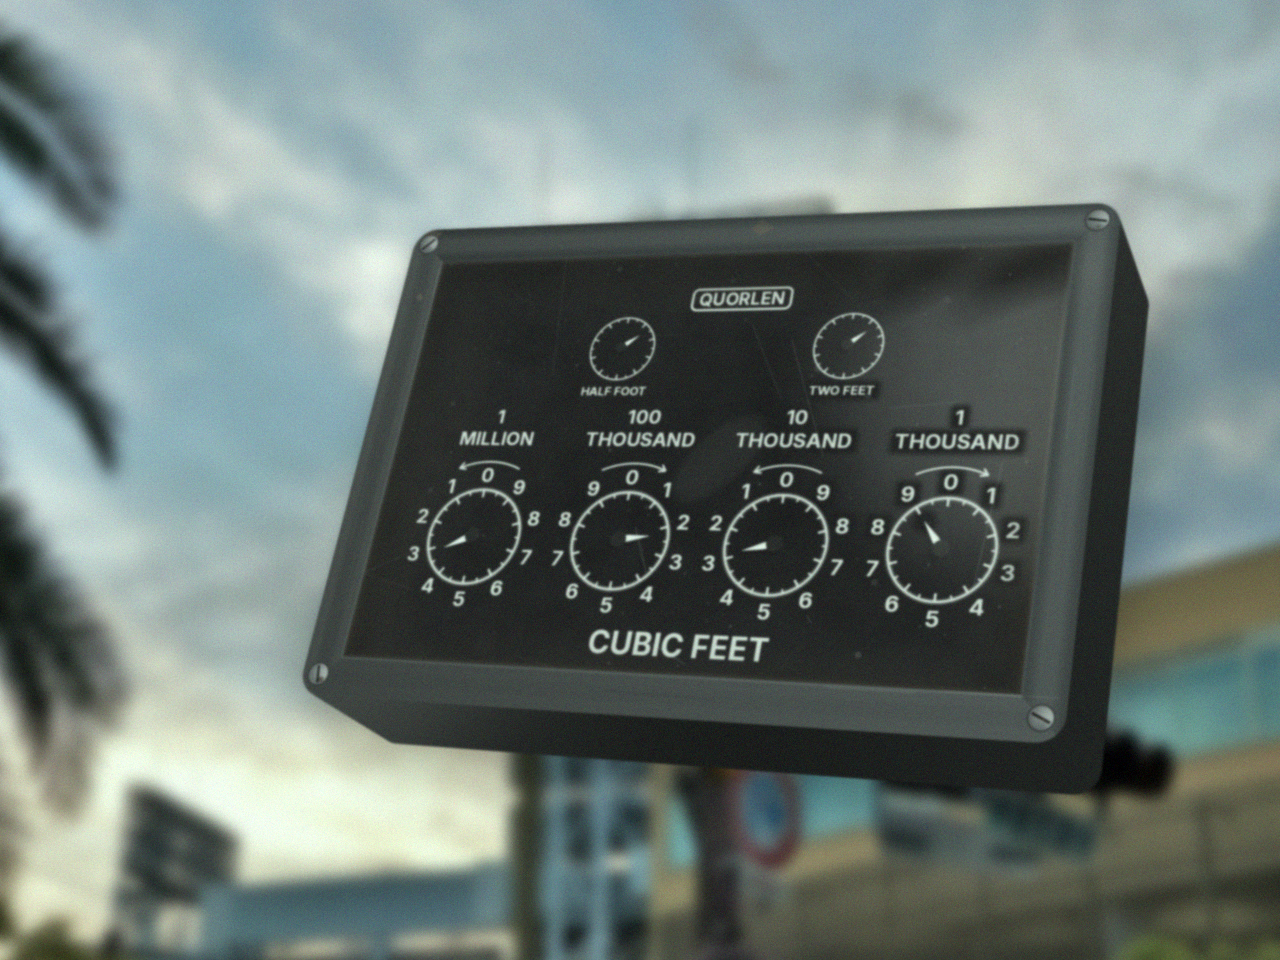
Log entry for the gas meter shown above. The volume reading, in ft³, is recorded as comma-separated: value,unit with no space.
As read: 322900,ft³
